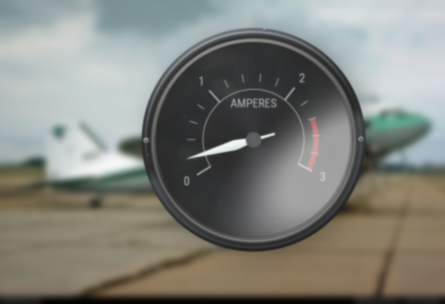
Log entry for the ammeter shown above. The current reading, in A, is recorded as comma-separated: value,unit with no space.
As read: 0.2,A
